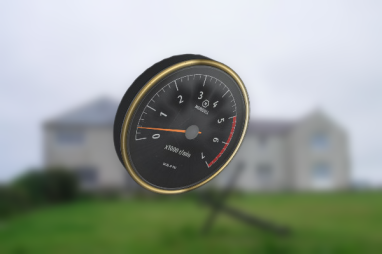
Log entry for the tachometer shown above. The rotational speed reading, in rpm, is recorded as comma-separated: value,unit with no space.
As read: 400,rpm
